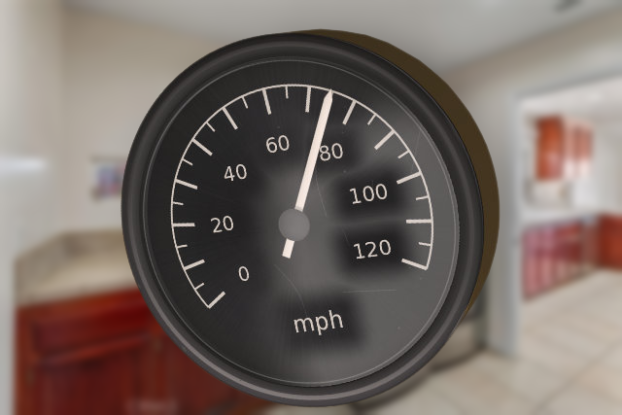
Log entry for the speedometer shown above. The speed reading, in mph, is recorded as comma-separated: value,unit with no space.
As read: 75,mph
